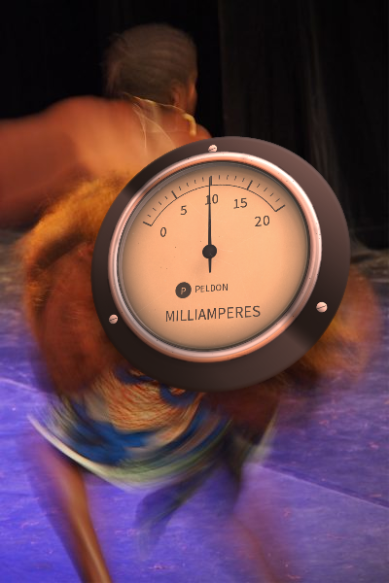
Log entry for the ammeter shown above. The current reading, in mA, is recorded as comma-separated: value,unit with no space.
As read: 10,mA
